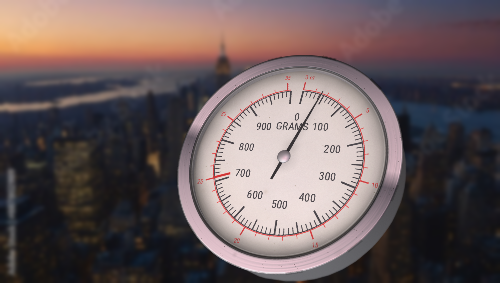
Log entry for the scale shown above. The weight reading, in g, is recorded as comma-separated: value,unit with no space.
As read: 50,g
